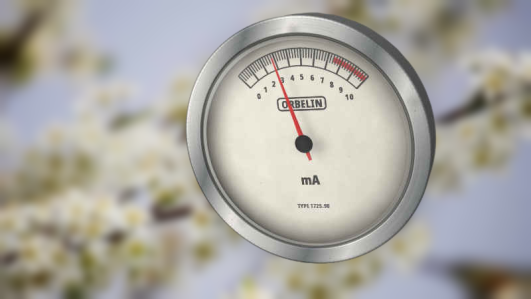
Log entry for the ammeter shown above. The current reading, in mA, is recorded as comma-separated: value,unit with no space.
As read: 3,mA
